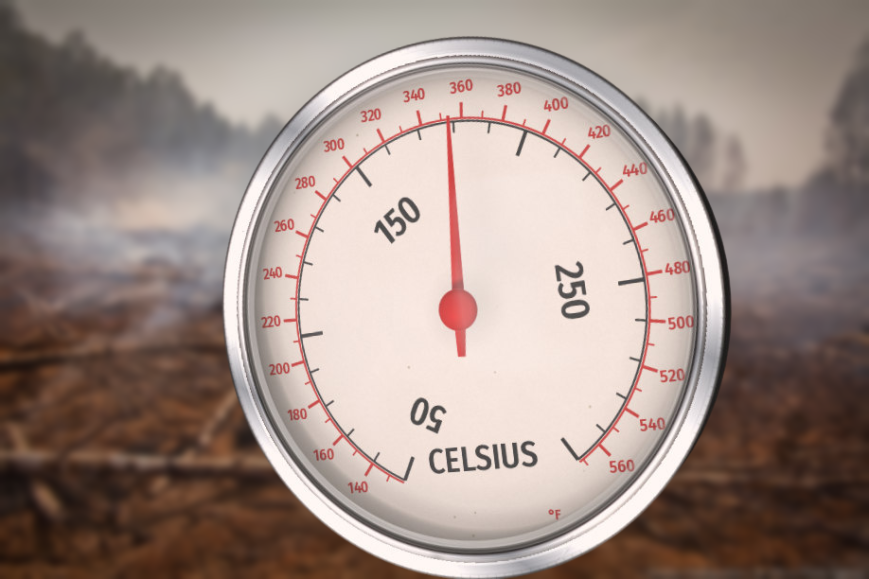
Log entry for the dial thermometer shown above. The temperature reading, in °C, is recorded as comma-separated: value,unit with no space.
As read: 180,°C
